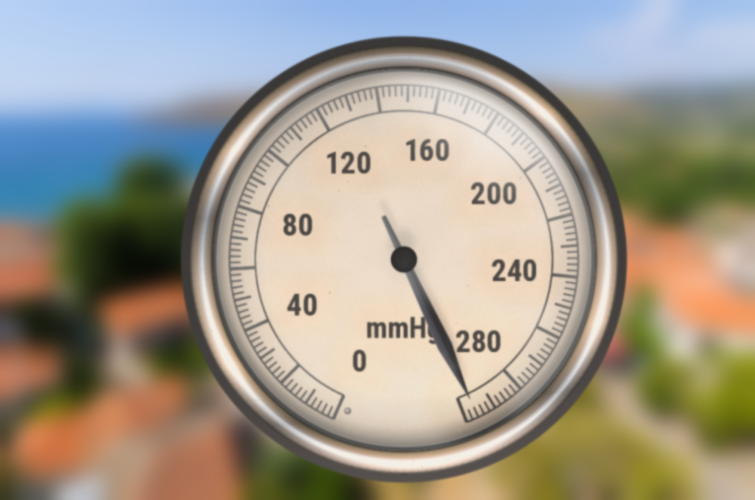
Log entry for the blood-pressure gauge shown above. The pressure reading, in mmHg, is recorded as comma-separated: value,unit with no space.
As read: 296,mmHg
